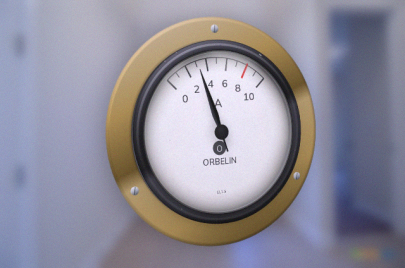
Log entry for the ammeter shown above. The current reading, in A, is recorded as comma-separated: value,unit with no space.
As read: 3,A
